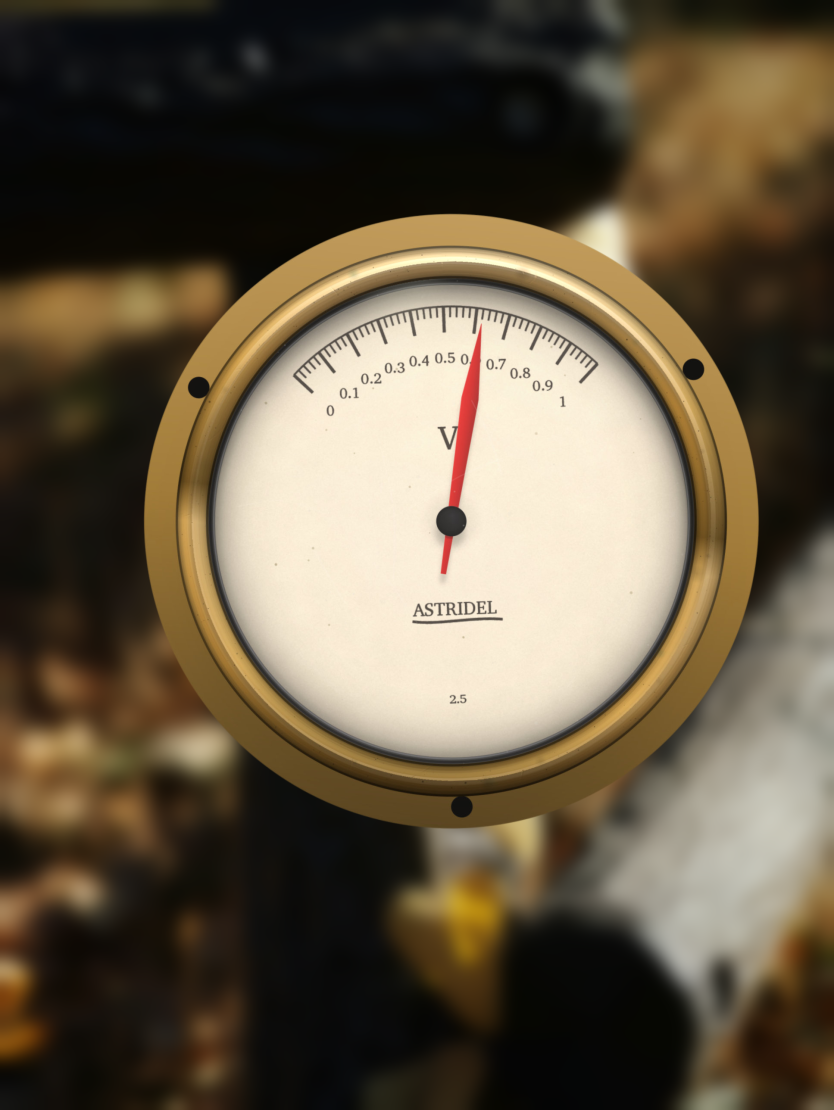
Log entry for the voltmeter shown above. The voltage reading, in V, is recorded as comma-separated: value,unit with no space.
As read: 0.62,V
